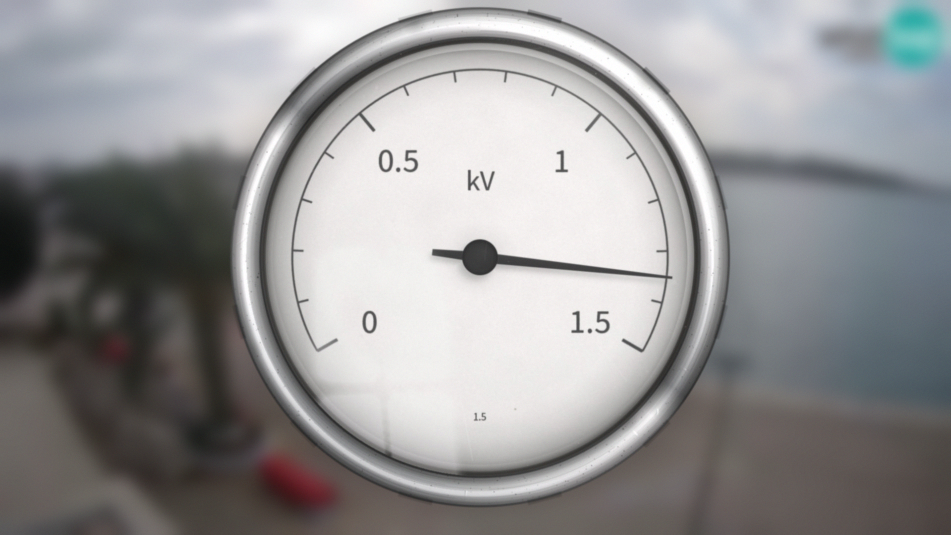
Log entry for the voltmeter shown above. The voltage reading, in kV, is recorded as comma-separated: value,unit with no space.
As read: 1.35,kV
